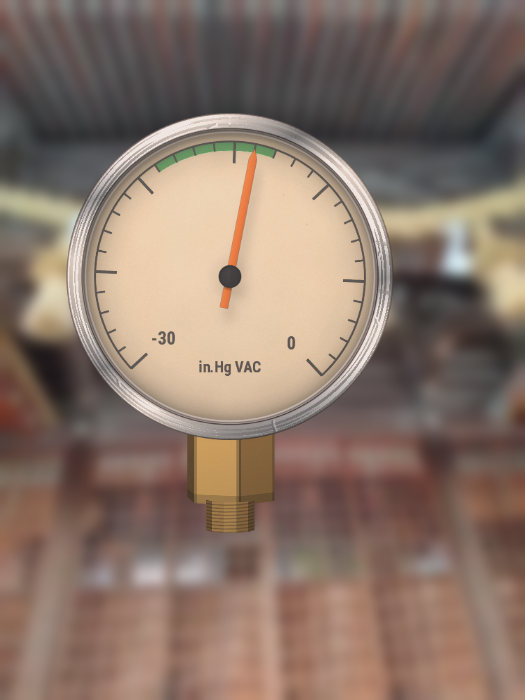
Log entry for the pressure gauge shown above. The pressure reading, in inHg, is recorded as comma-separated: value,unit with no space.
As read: -14,inHg
